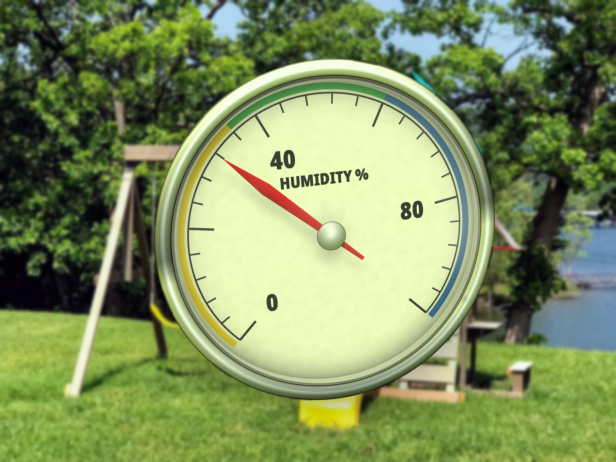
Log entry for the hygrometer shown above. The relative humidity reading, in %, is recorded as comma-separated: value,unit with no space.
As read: 32,%
